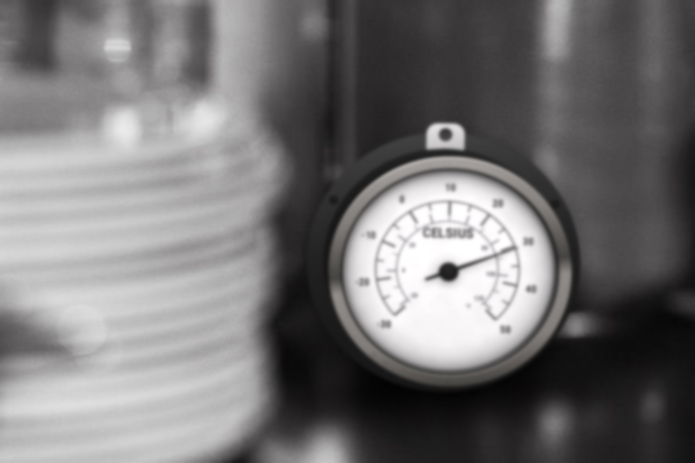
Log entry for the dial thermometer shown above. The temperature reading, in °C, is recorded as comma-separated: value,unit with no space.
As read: 30,°C
